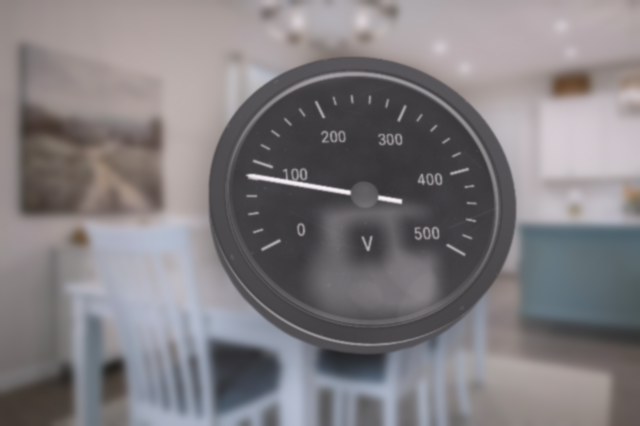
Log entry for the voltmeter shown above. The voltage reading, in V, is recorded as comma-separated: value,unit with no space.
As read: 80,V
